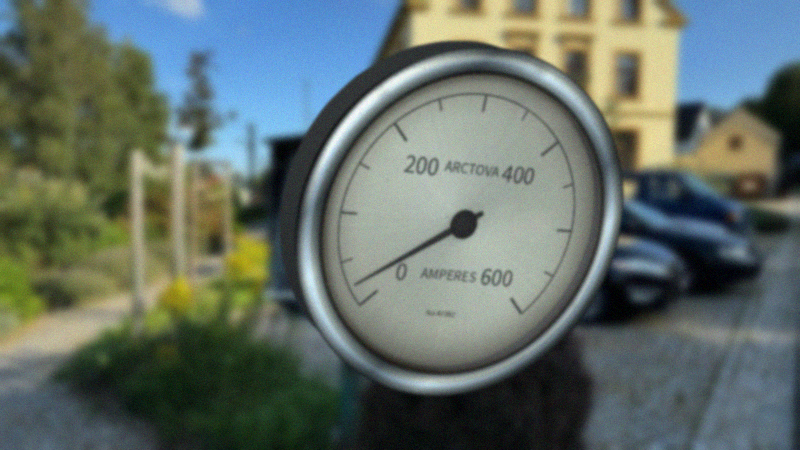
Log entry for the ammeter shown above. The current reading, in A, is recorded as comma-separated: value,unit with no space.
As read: 25,A
